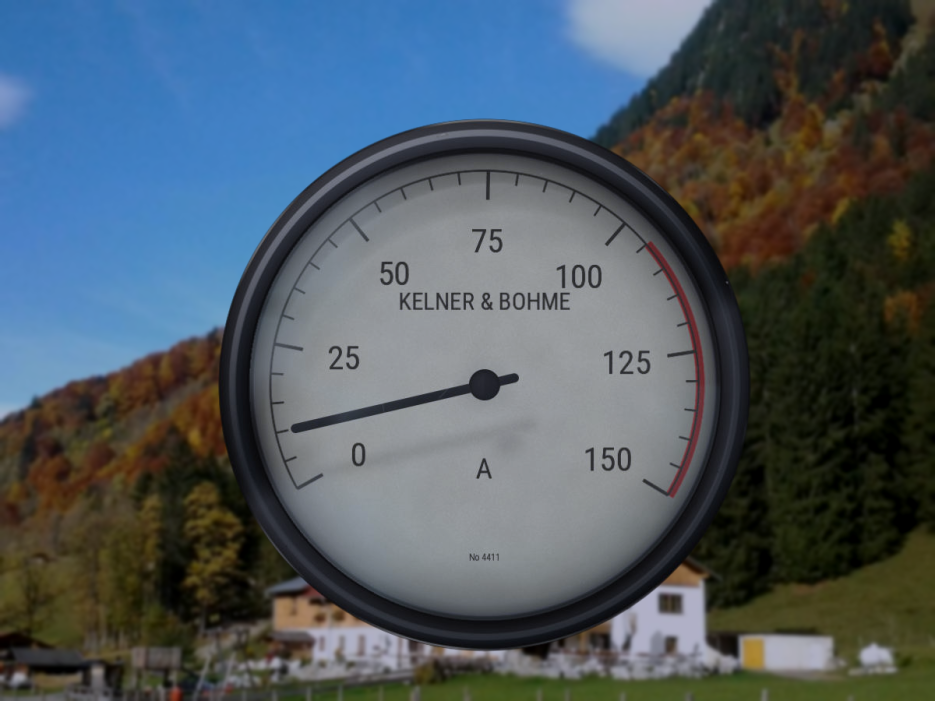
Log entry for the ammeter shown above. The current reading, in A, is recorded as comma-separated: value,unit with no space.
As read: 10,A
